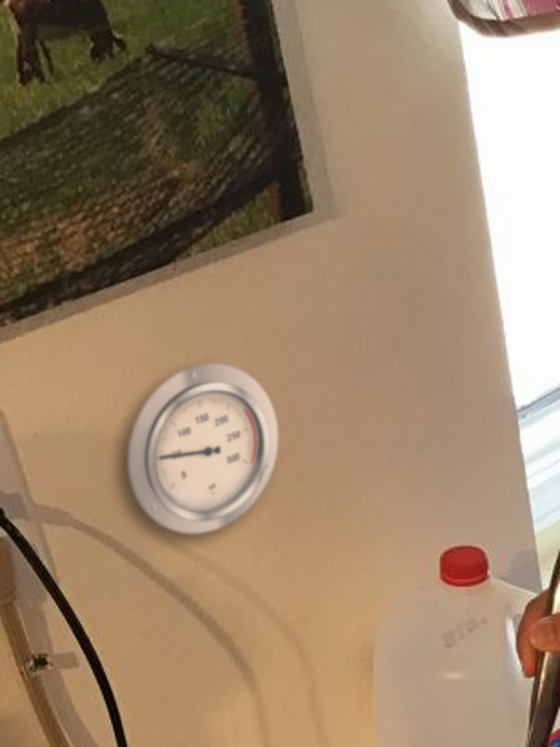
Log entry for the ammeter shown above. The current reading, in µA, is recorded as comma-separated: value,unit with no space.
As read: 50,µA
